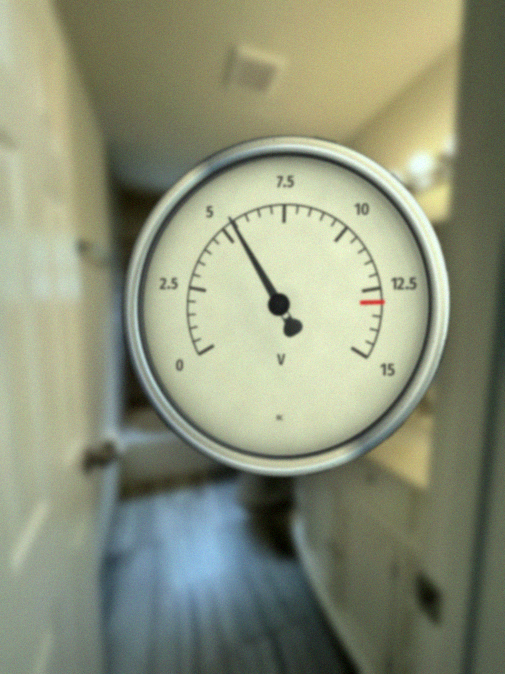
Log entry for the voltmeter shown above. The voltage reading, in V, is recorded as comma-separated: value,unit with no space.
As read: 5.5,V
